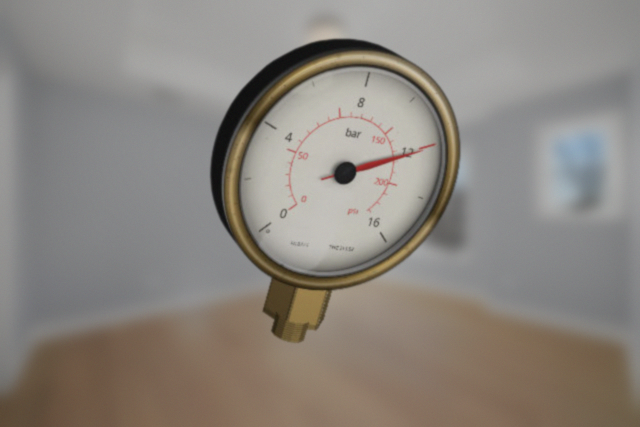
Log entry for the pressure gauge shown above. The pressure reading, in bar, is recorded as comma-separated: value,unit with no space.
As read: 12,bar
